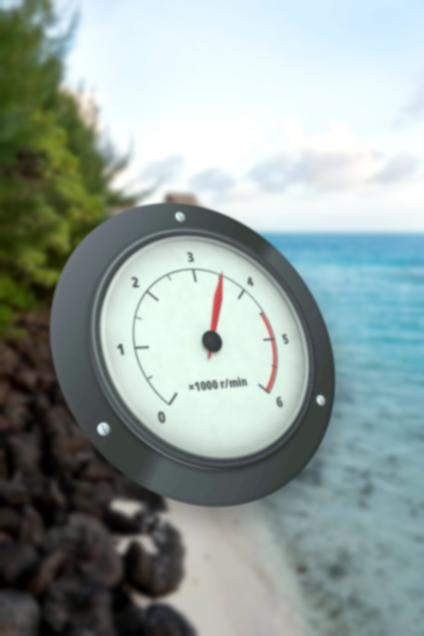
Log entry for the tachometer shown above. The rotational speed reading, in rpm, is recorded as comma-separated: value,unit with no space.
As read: 3500,rpm
